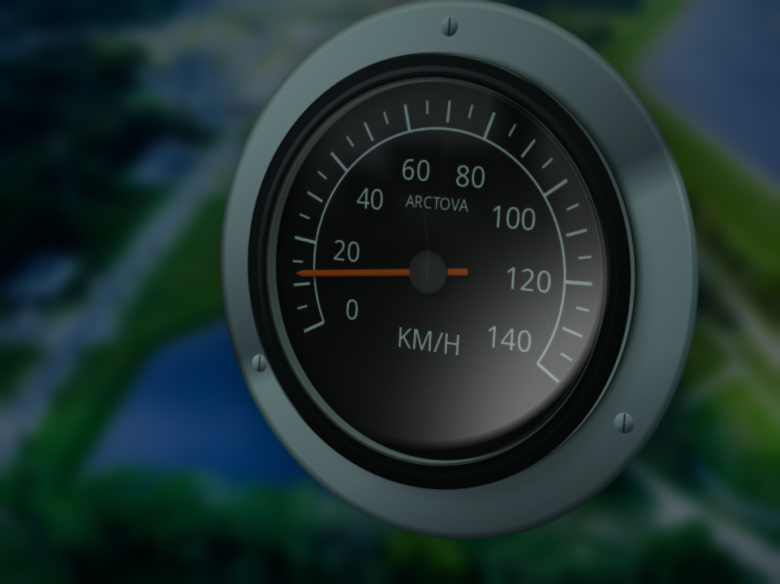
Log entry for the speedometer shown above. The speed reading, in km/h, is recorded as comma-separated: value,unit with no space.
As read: 12.5,km/h
